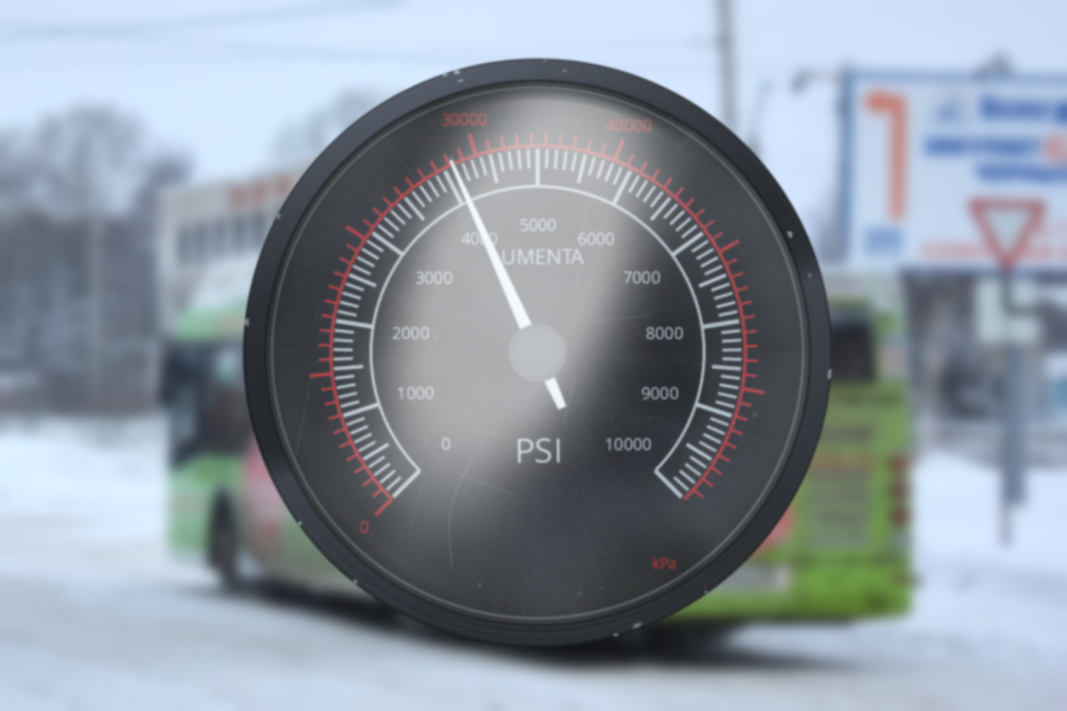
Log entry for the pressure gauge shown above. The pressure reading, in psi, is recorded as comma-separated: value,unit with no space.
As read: 4100,psi
